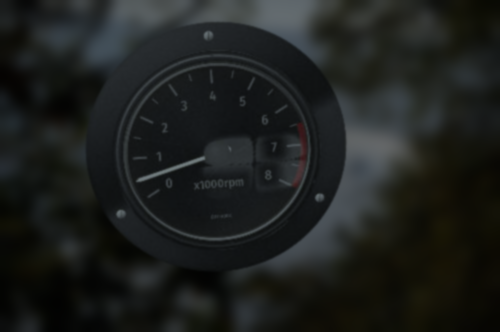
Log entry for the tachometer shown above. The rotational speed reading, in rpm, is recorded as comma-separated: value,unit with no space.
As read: 500,rpm
